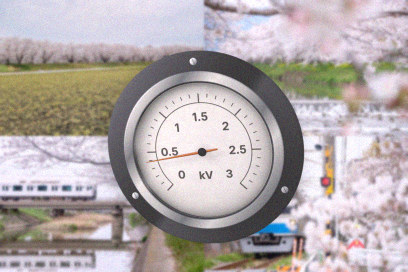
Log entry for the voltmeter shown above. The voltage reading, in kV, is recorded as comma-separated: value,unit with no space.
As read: 0.4,kV
